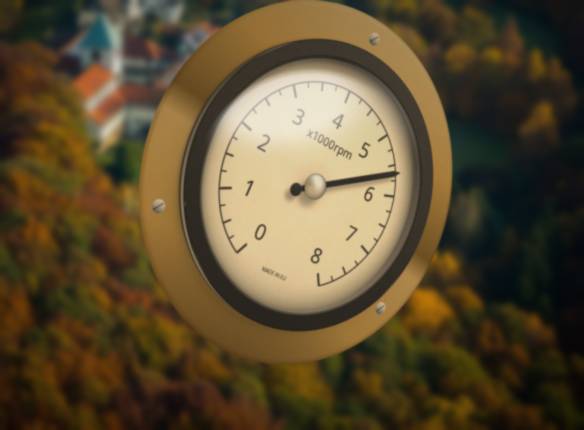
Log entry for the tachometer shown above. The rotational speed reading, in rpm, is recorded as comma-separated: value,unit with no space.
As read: 5625,rpm
